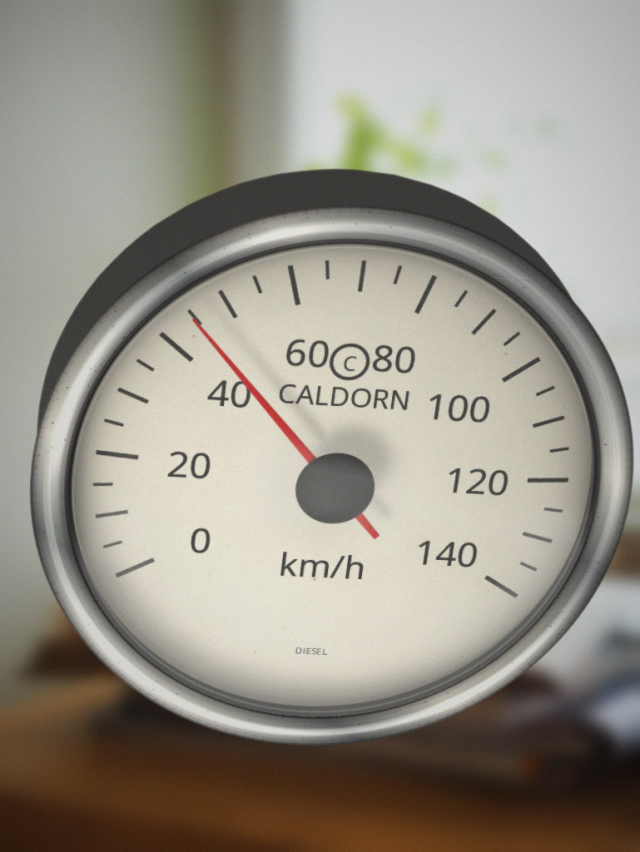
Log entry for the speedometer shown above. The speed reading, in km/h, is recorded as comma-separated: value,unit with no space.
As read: 45,km/h
